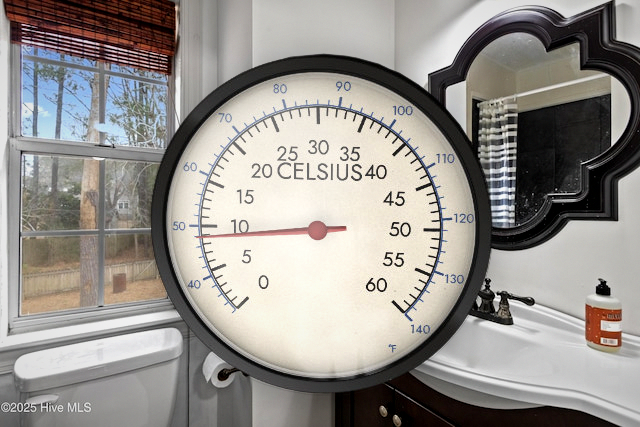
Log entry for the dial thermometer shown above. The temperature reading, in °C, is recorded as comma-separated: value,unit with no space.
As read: 9,°C
